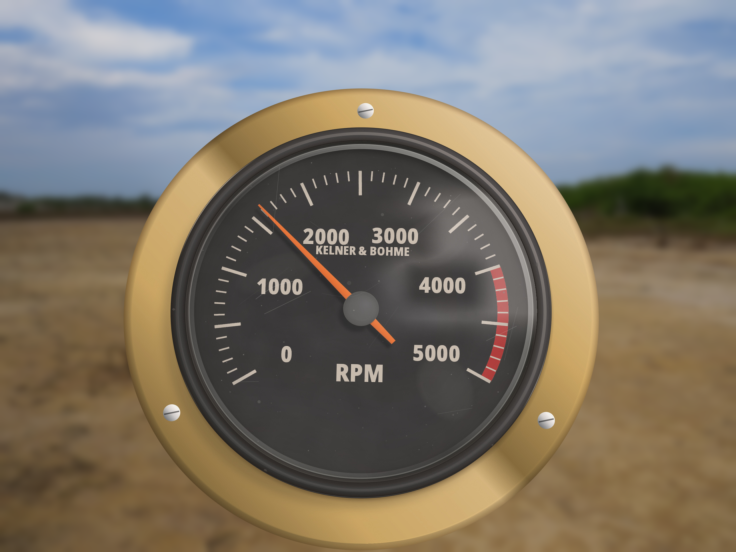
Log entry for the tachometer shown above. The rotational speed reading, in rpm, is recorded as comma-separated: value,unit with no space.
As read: 1600,rpm
